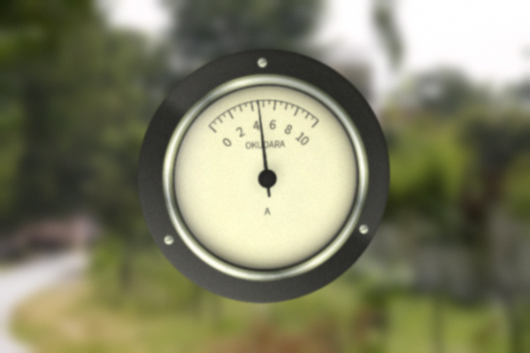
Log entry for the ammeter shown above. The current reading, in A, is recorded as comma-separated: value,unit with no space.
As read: 4.5,A
